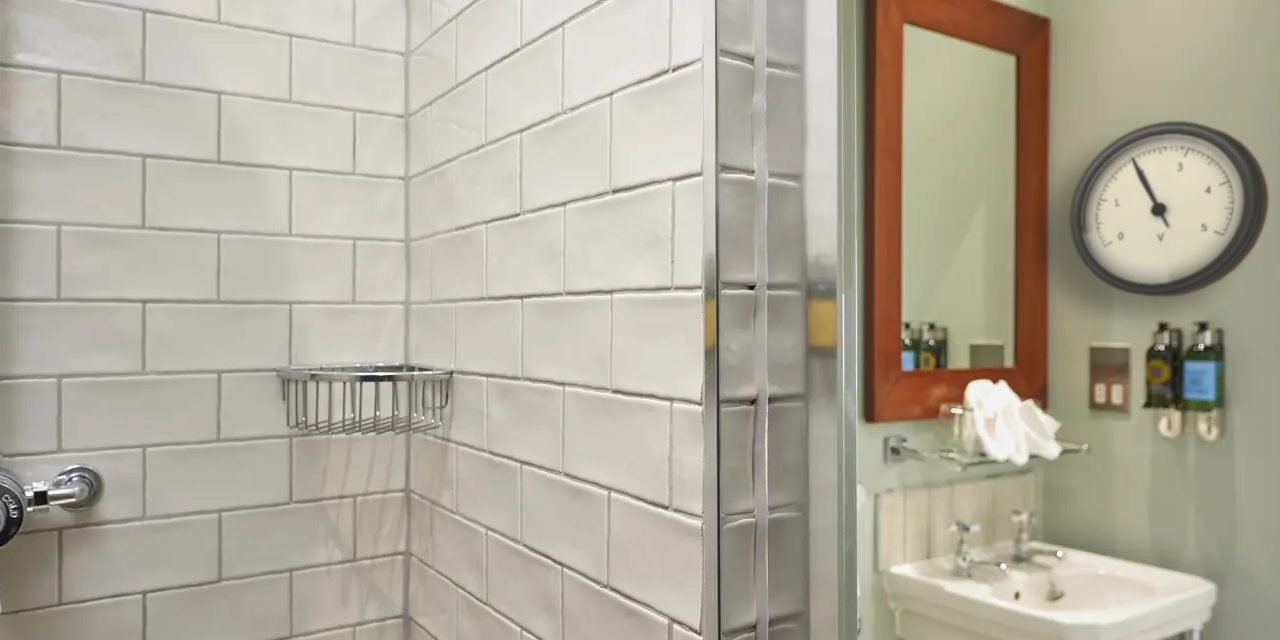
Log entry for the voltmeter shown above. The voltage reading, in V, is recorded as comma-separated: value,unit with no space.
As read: 2,V
